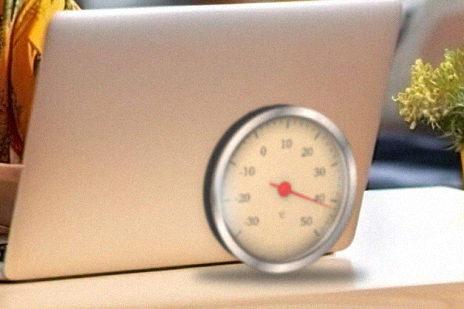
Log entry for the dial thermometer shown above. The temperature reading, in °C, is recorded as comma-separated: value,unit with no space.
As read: 42,°C
